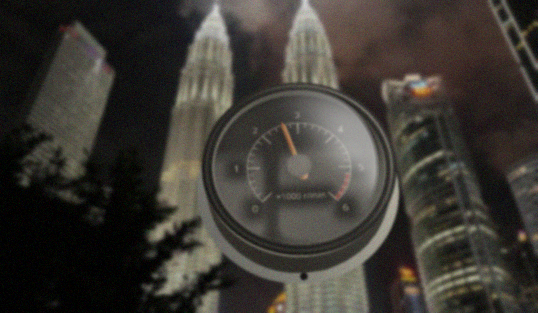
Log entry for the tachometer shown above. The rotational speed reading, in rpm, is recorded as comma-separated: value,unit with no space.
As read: 2600,rpm
